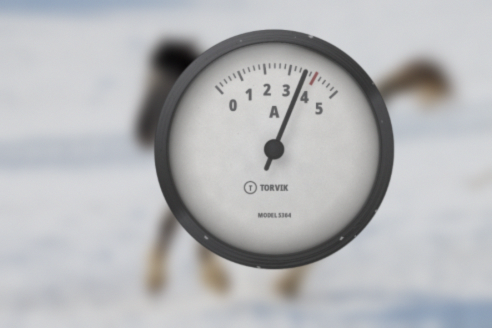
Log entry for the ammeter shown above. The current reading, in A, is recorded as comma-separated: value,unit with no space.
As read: 3.6,A
